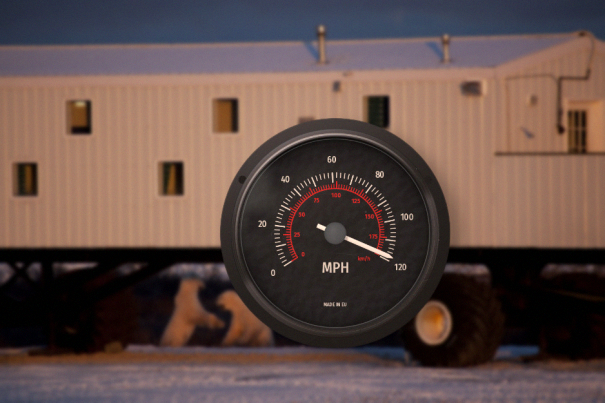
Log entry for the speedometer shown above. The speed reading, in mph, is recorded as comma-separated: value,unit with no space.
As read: 118,mph
